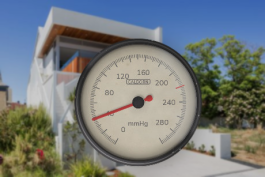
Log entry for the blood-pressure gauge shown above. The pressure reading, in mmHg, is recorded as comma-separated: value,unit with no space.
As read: 40,mmHg
